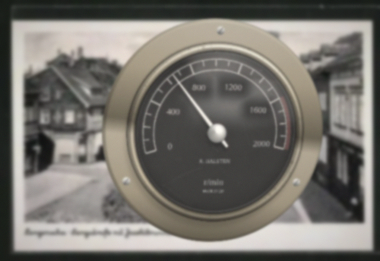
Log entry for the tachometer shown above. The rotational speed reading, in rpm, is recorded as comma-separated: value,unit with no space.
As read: 650,rpm
